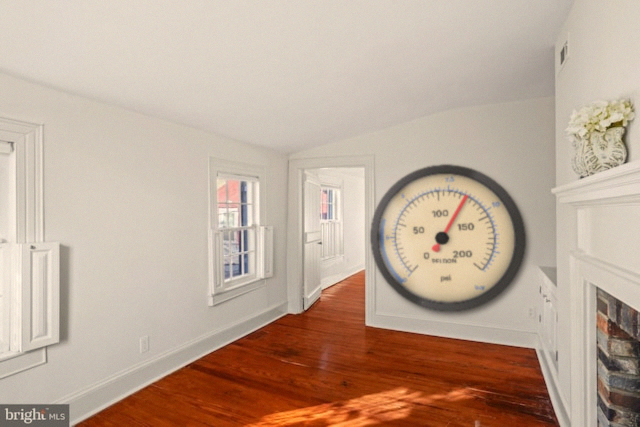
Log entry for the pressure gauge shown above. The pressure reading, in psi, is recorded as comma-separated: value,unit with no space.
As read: 125,psi
